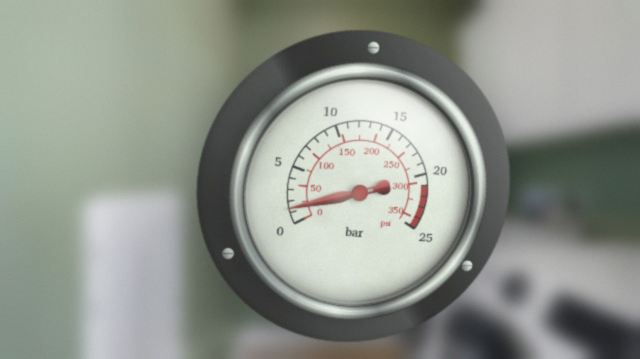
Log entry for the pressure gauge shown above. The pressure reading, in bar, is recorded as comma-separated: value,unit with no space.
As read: 1.5,bar
